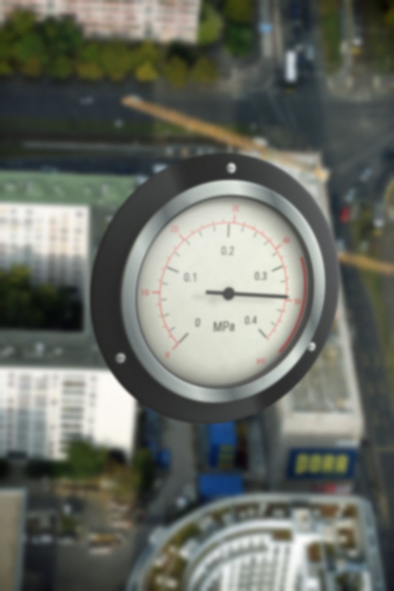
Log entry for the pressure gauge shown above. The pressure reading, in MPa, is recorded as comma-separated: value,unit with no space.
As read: 0.34,MPa
